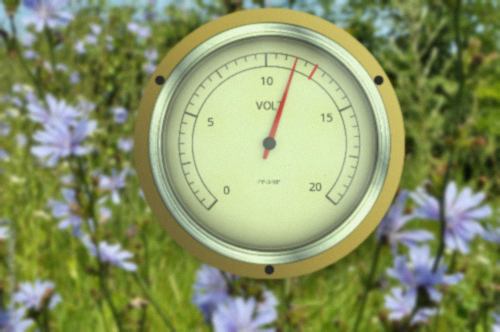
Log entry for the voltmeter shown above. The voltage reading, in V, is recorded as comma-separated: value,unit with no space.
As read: 11.5,V
